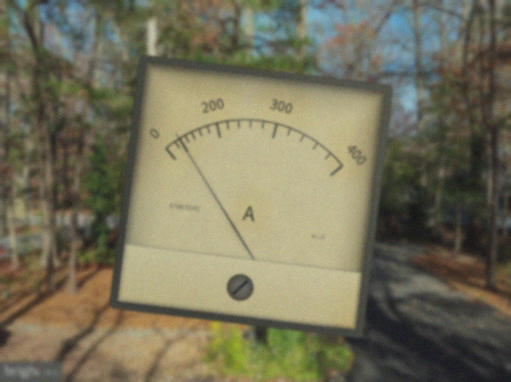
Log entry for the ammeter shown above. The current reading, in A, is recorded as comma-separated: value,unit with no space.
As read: 100,A
